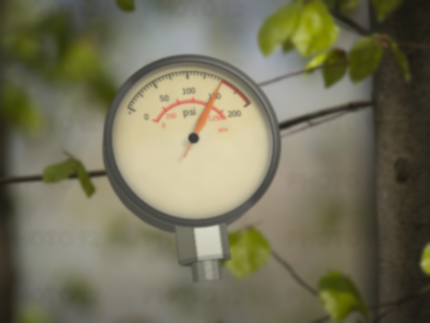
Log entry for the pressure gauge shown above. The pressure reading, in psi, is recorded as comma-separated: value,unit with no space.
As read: 150,psi
